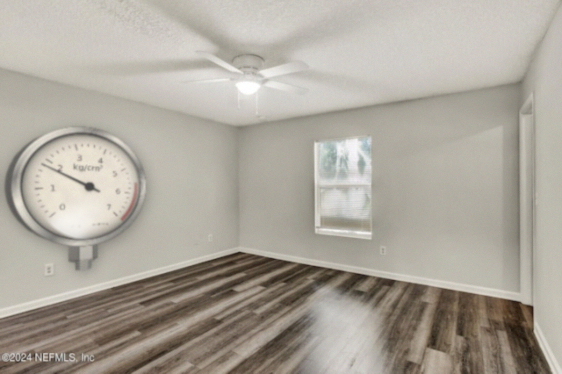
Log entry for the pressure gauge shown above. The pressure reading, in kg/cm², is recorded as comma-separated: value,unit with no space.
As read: 1.8,kg/cm²
